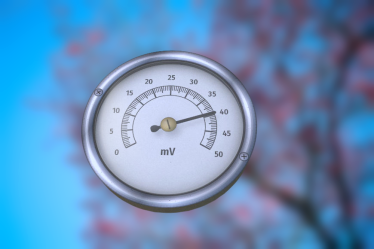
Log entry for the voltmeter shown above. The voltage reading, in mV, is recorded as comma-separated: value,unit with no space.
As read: 40,mV
